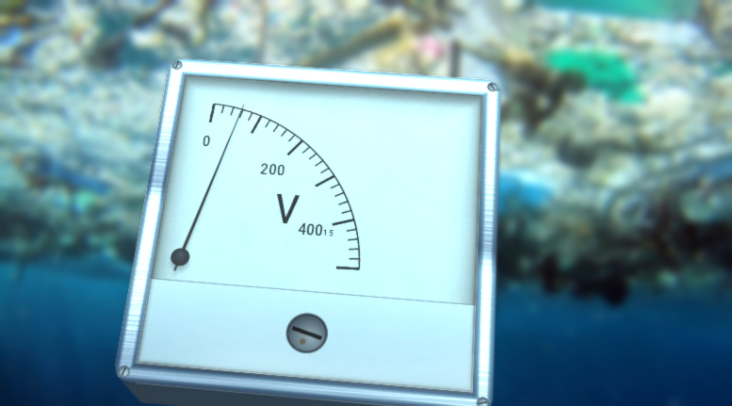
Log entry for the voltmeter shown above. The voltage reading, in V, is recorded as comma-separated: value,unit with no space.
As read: 60,V
